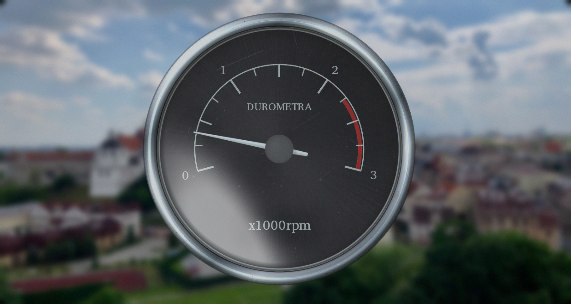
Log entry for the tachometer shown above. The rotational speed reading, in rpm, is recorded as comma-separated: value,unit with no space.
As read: 375,rpm
